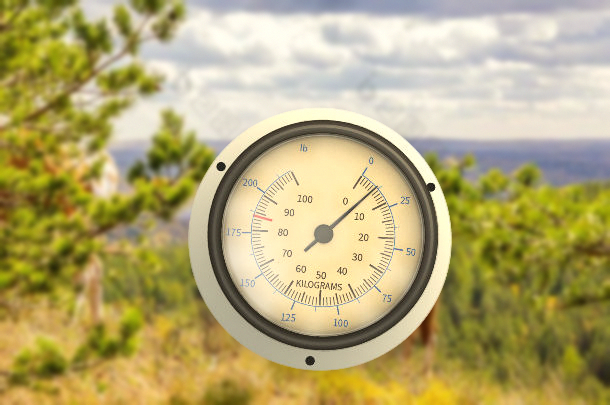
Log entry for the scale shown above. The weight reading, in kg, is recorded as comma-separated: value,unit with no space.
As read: 5,kg
